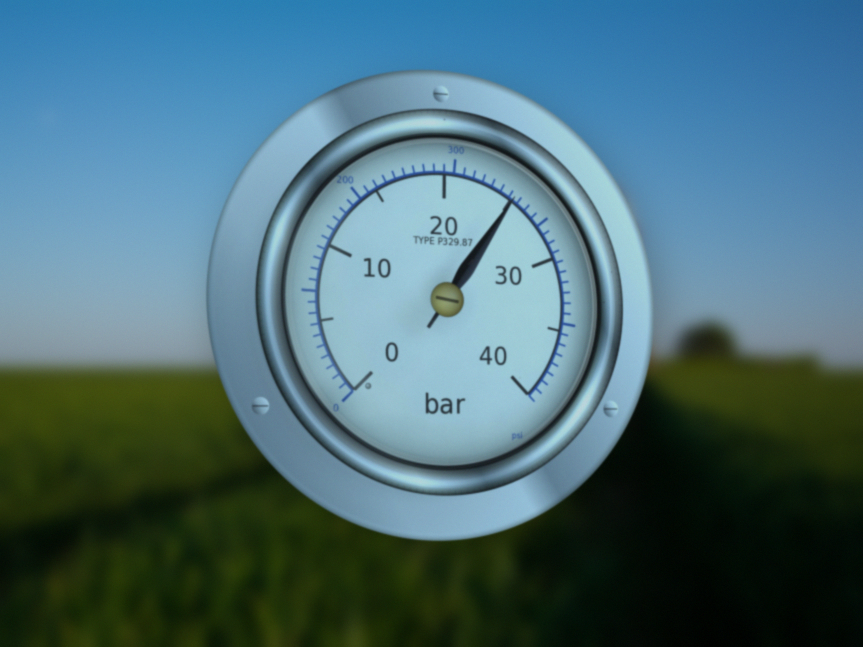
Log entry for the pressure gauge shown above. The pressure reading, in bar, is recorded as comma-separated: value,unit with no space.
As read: 25,bar
